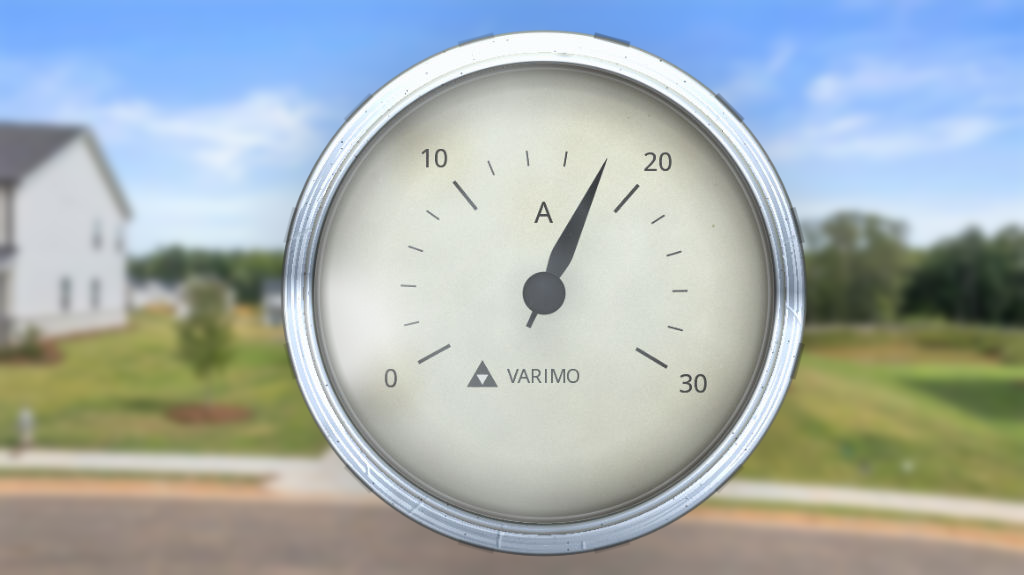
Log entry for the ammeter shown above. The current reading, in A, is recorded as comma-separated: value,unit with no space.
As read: 18,A
